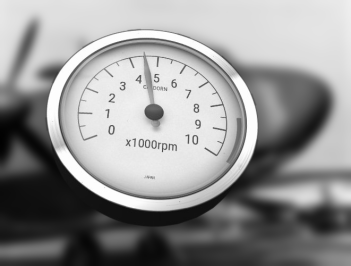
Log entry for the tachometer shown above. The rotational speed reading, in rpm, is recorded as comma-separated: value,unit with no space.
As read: 4500,rpm
